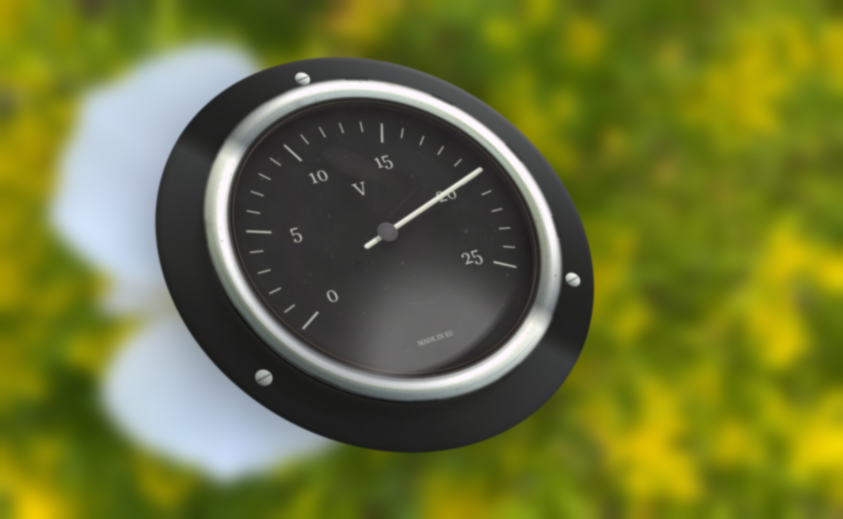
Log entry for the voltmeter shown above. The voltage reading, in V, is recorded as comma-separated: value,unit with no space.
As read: 20,V
